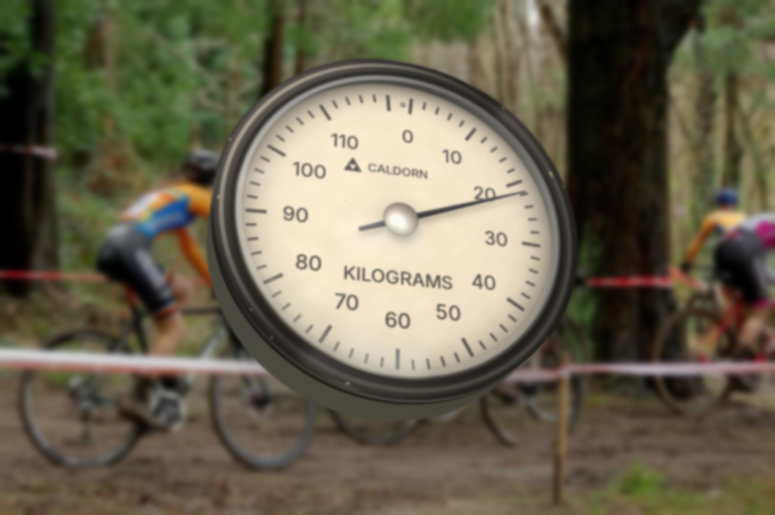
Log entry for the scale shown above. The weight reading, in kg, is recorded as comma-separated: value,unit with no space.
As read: 22,kg
